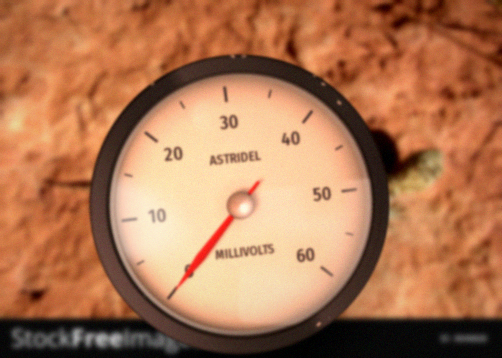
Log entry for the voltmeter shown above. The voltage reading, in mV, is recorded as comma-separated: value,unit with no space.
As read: 0,mV
